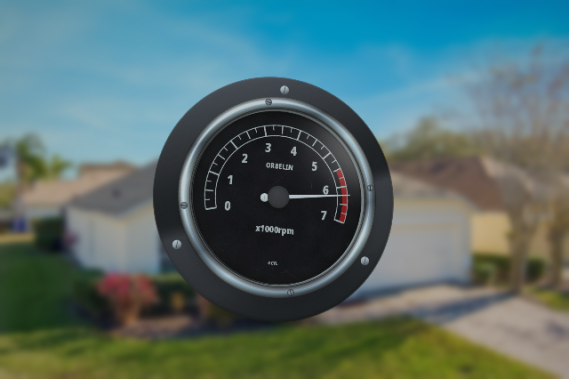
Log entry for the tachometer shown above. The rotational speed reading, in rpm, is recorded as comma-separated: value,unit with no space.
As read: 6250,rpm
